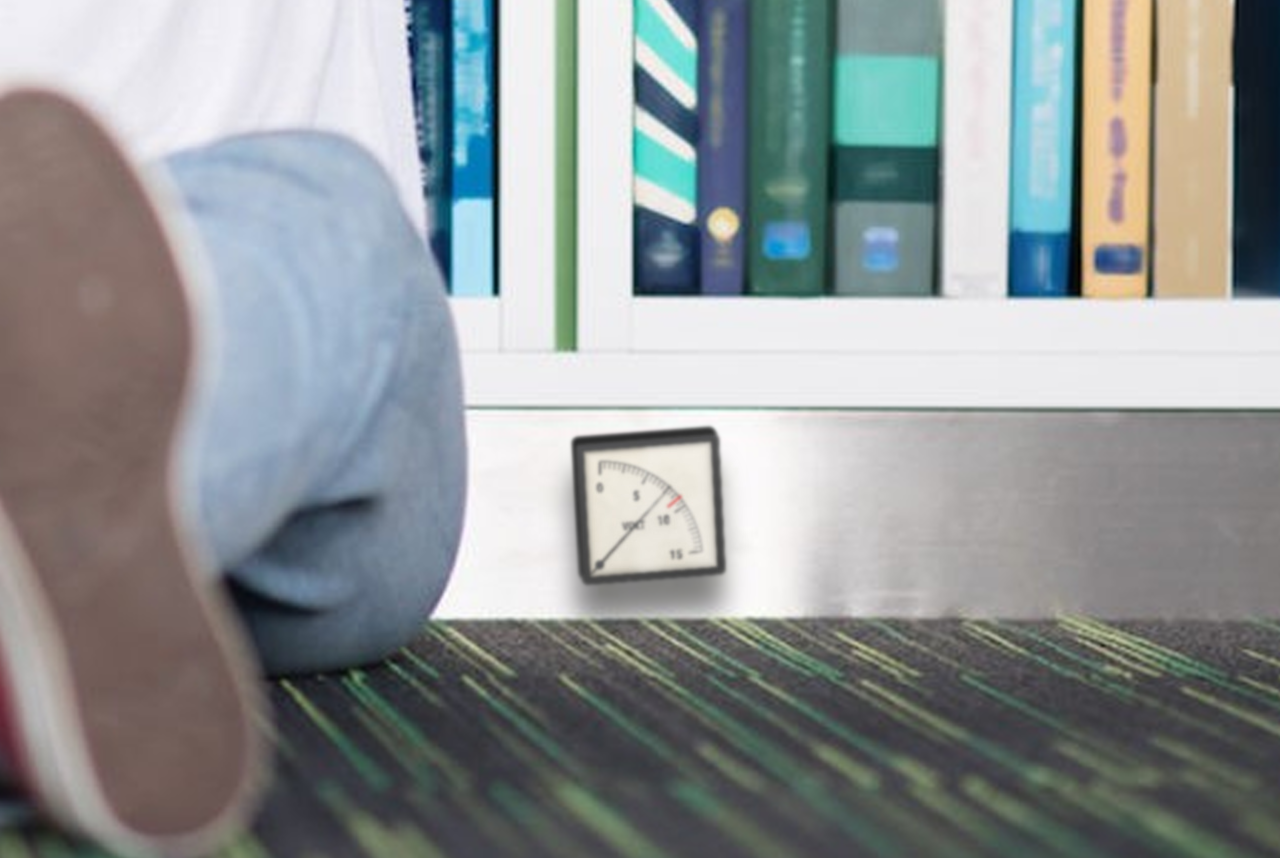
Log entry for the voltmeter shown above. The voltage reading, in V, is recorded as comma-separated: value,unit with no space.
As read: 7.5,V
